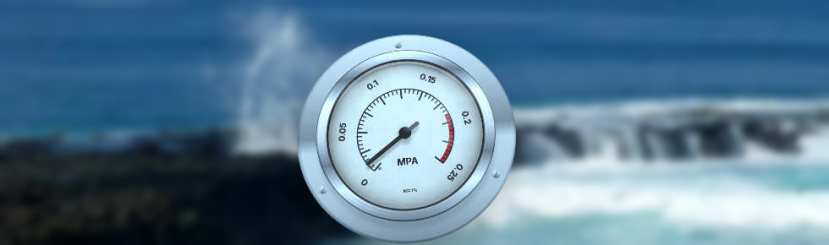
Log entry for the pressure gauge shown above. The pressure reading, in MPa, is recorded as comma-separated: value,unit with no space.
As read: 0.01,MPa
